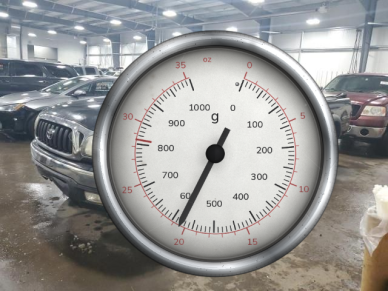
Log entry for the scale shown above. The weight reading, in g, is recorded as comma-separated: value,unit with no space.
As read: 580,g
